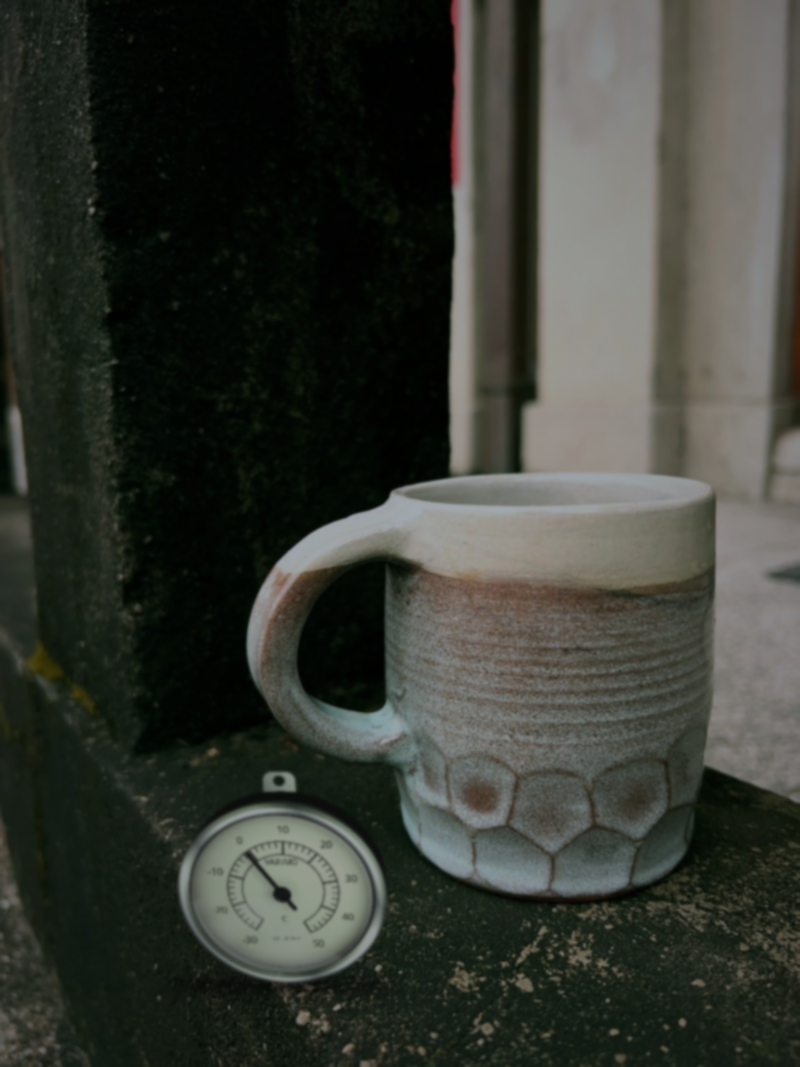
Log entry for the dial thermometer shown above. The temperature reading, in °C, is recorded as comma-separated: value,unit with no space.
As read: 0,°C
